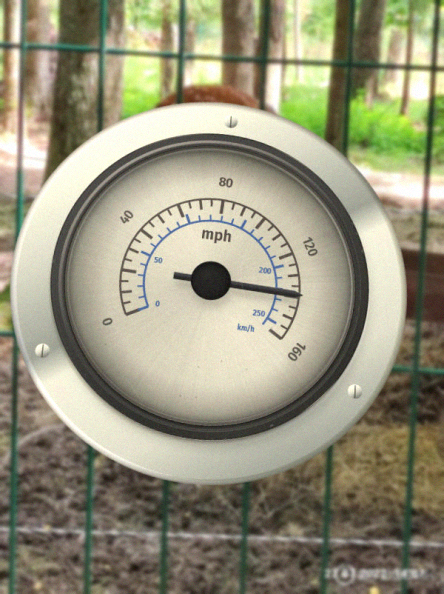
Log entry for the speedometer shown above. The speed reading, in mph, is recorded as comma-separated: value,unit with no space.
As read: 140,mph
